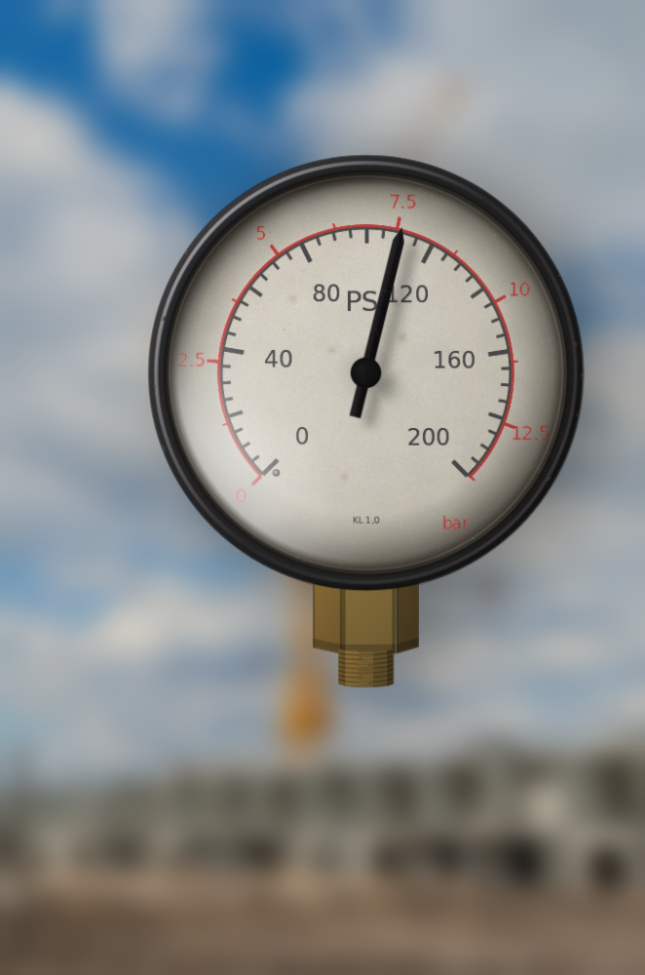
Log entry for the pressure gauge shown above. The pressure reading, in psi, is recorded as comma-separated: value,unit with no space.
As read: 110,psi
